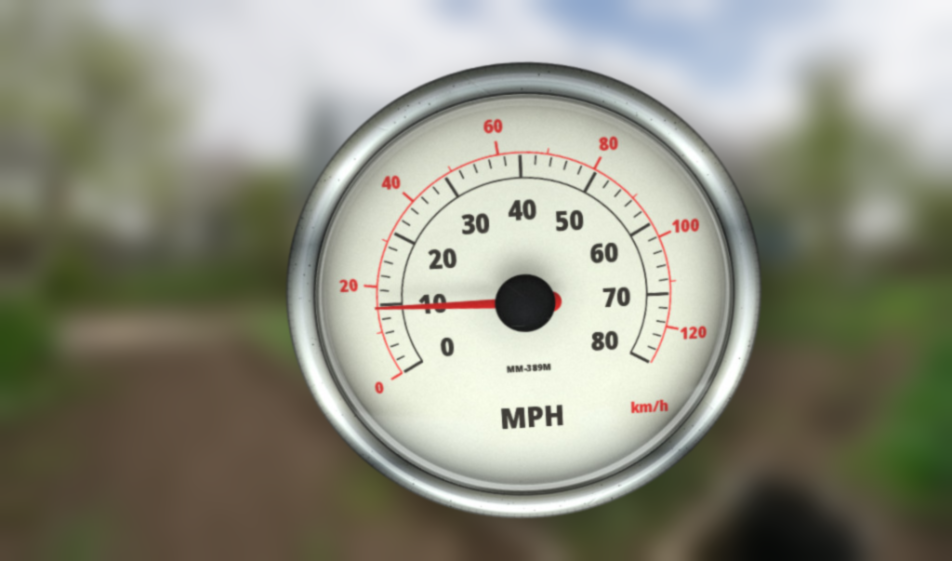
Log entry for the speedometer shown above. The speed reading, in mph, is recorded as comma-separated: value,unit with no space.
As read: 10,mph
